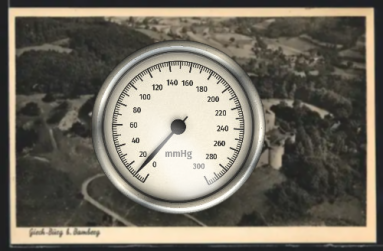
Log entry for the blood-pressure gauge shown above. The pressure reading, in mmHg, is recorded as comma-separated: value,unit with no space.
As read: 10,mmHg
